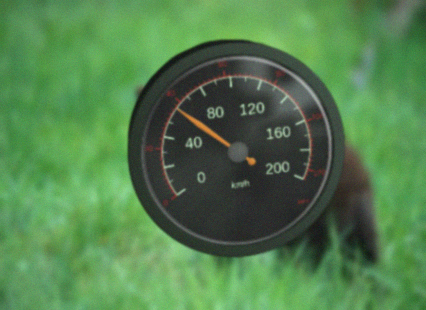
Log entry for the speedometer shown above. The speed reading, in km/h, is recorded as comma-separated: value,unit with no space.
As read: 60,km/h
